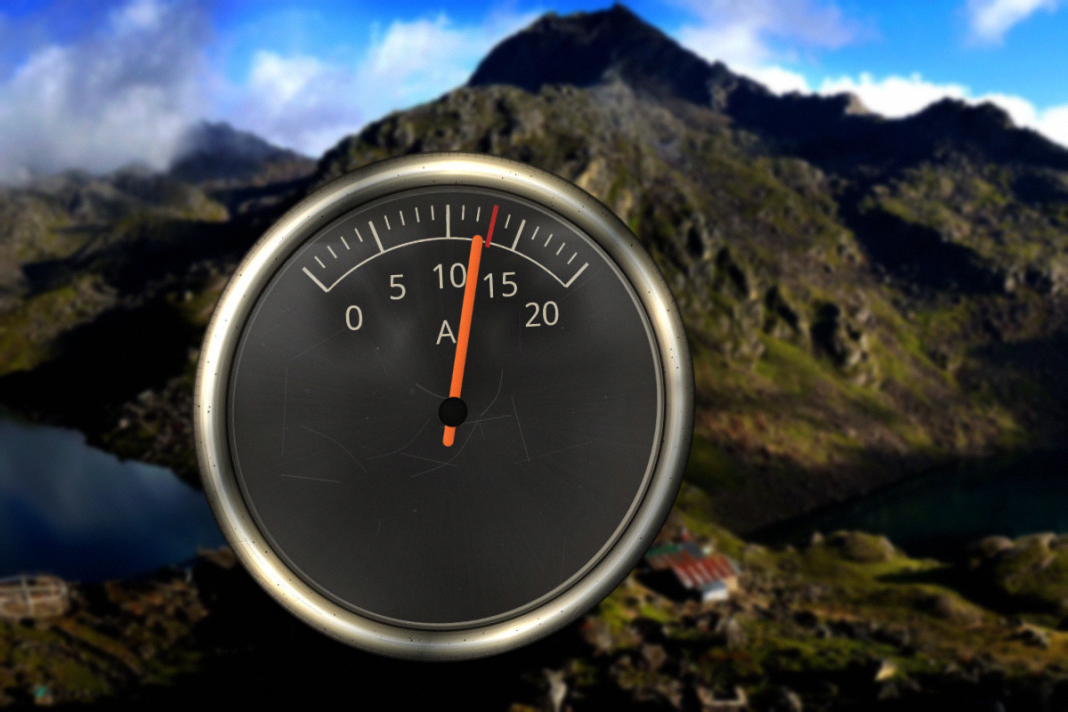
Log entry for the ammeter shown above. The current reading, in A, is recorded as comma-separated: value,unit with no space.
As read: 12,A
